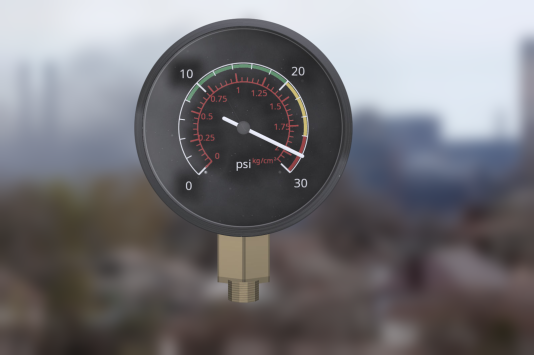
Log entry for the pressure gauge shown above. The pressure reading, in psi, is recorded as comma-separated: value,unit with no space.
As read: 28,psi
